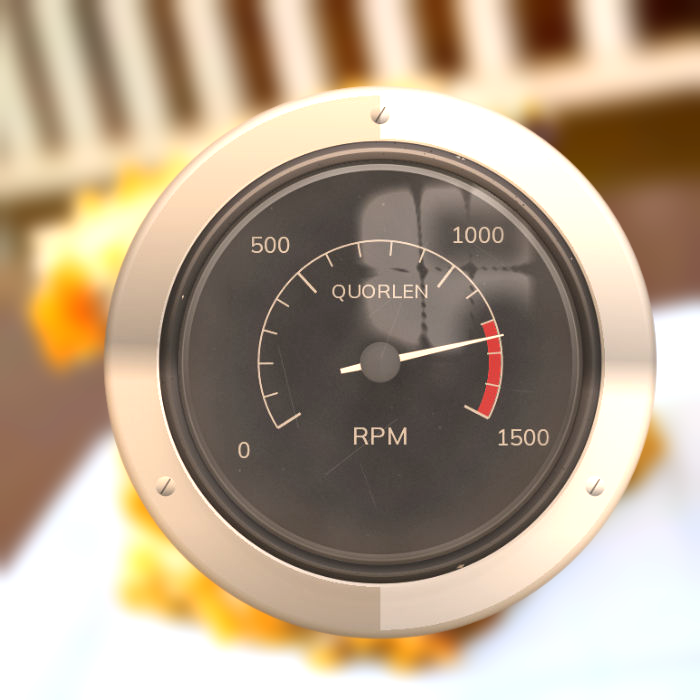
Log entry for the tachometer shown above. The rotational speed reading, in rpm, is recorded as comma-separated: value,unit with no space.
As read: 1250,rpm
